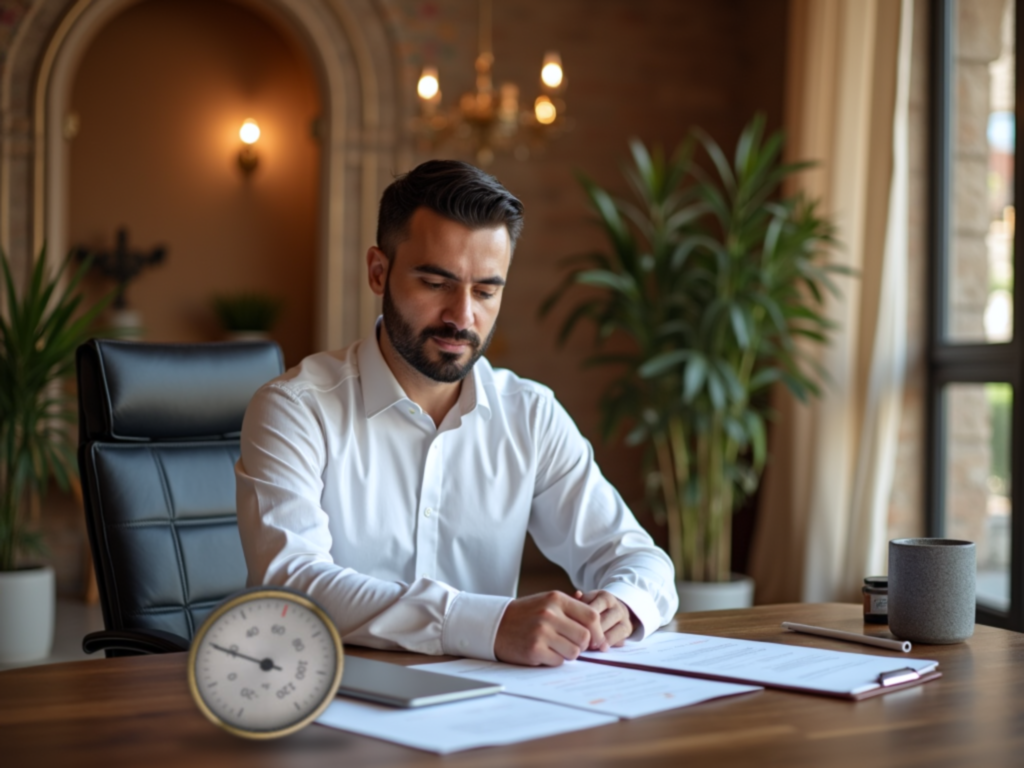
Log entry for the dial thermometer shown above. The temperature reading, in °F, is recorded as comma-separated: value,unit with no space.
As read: 20,°F
